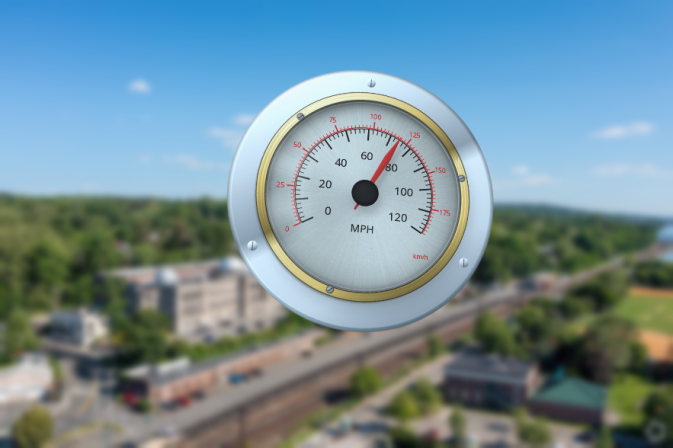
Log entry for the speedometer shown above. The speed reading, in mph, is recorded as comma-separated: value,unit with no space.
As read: 74,mph
